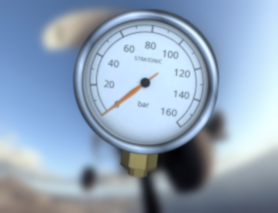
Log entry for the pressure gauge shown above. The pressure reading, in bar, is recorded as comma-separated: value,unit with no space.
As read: 0,bar
